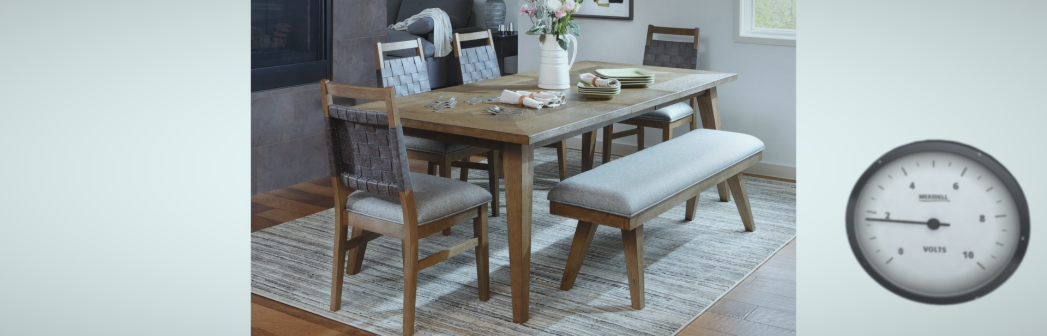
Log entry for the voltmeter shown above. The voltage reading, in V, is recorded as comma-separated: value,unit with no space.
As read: 1.75,V
